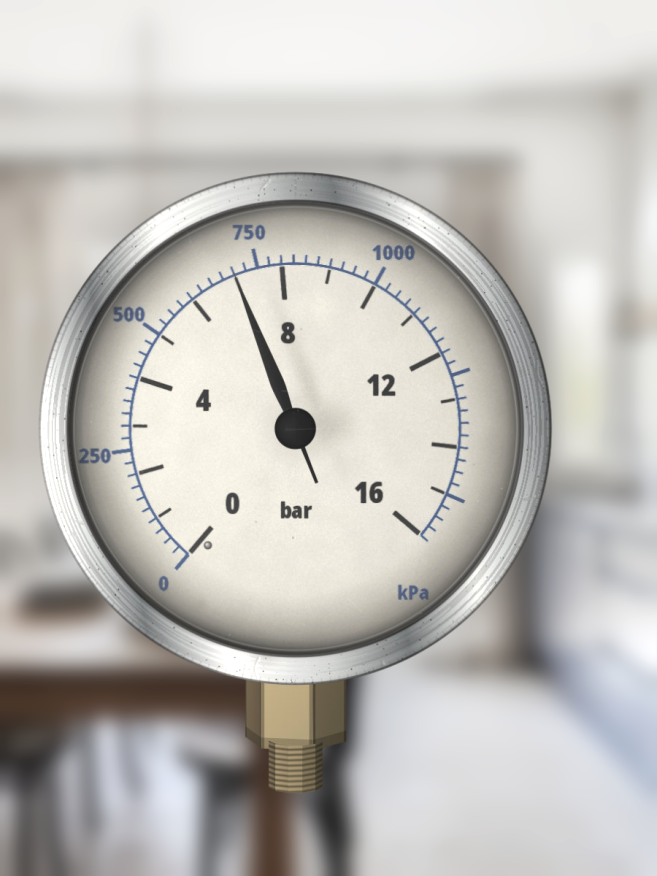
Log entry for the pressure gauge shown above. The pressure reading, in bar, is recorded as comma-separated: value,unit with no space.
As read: 7,bar
